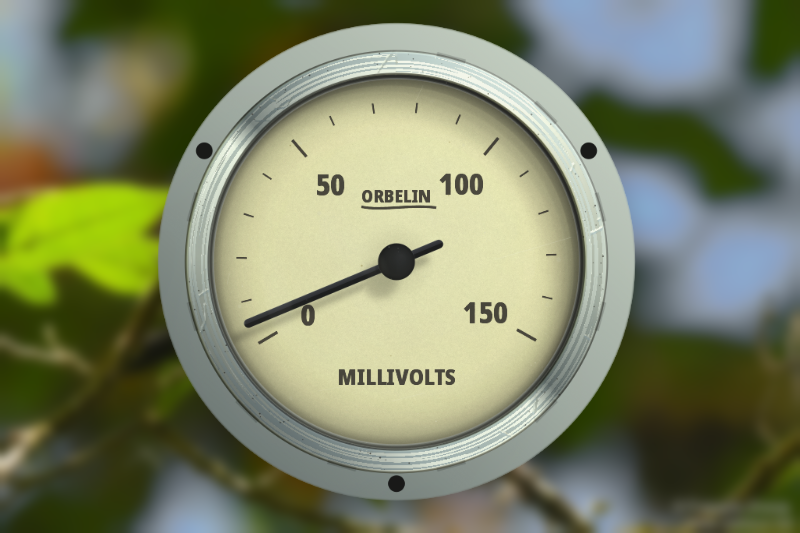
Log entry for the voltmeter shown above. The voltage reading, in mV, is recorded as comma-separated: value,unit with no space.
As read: 5,mV
